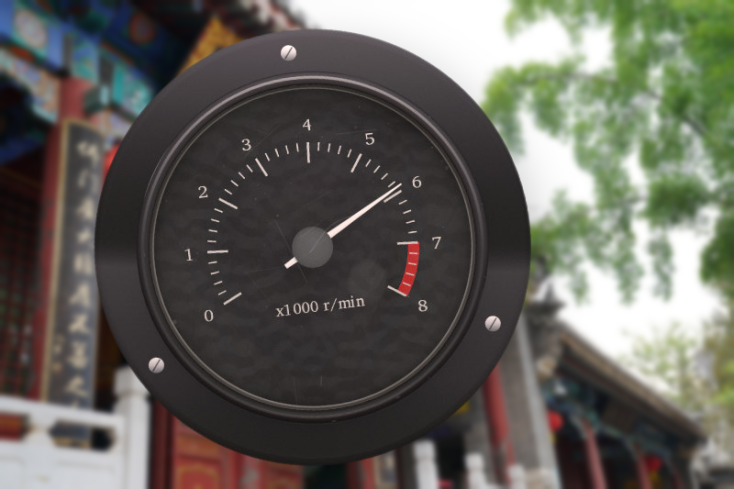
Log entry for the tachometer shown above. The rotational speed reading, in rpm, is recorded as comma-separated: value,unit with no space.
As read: 5900,rpm
